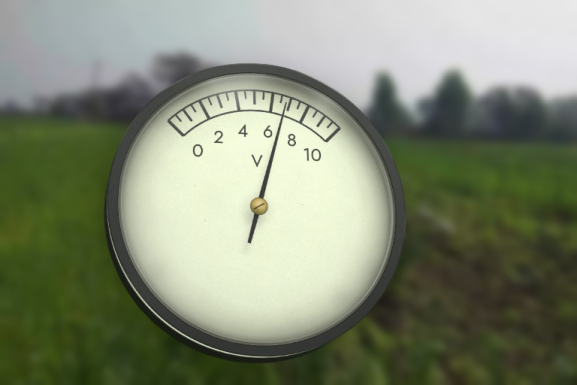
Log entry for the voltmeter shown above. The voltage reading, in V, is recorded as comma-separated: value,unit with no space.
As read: 6.75,V
